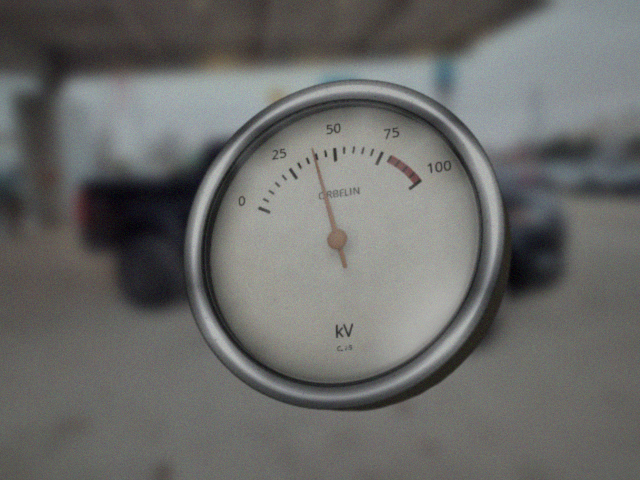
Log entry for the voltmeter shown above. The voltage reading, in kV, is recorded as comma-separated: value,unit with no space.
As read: 40,kV
